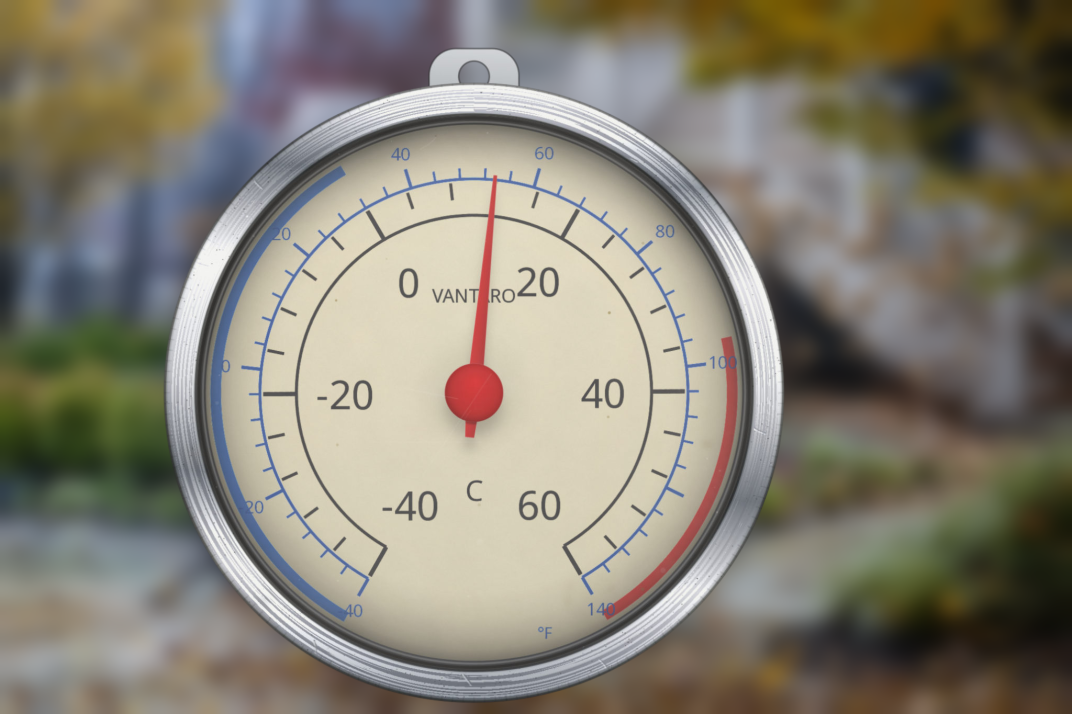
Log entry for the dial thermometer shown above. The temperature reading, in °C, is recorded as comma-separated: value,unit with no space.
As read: 12,°C
